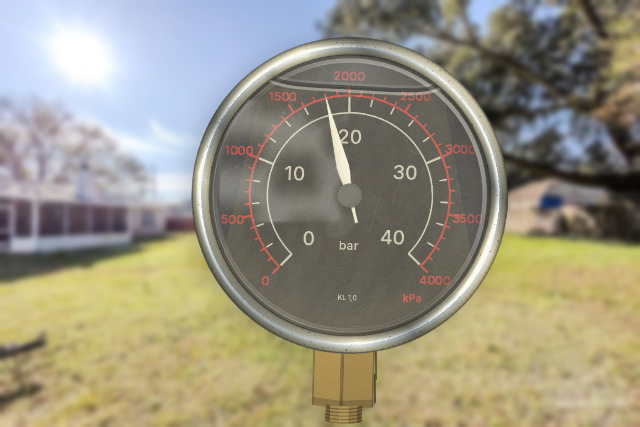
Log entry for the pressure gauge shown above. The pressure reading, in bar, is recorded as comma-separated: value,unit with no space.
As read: 18,bar
